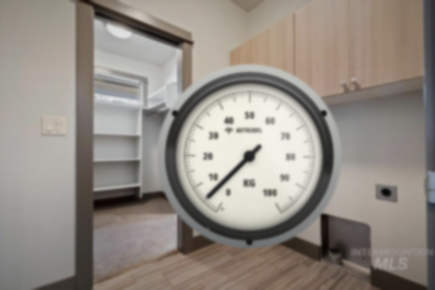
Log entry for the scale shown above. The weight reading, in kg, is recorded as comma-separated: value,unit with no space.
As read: 5,kg
